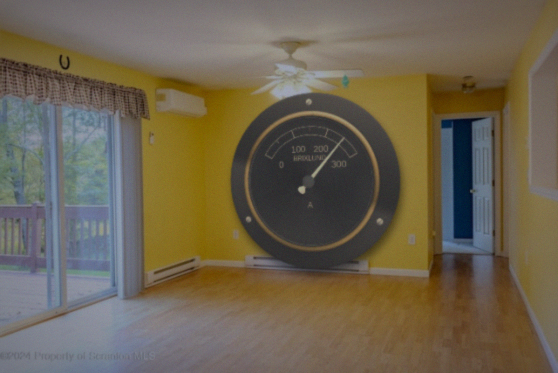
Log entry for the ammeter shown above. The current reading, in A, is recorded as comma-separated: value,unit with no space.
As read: 250,A
